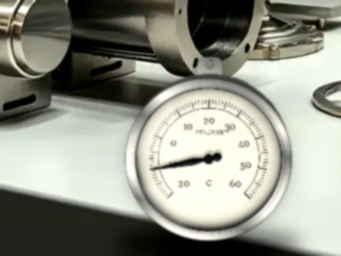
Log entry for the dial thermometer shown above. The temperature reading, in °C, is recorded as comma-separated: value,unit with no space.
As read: -10,°C
